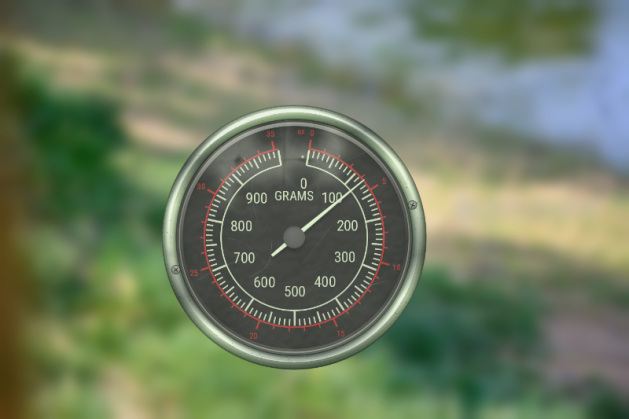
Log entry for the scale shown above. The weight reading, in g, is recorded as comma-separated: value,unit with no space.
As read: 120,g
